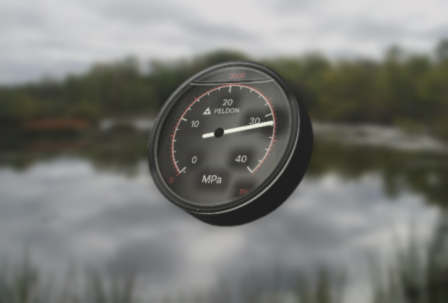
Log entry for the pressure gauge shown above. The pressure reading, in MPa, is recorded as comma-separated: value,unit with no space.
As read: 32,MPa
